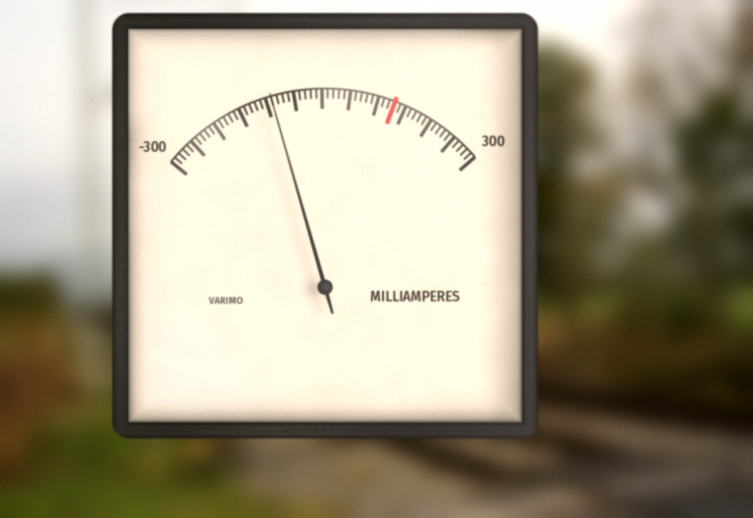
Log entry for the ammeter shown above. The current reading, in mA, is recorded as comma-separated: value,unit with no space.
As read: -90,mA
